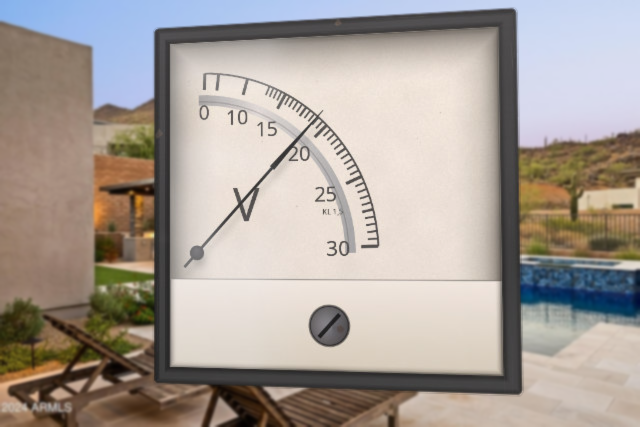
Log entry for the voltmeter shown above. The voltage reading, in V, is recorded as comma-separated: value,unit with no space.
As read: 19,V
